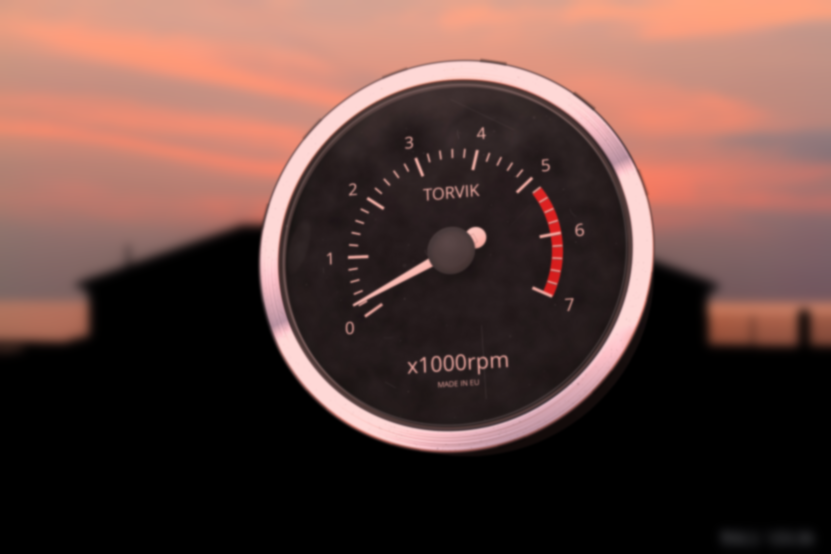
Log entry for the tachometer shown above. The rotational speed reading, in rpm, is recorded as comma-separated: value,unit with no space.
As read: 200,rpm
